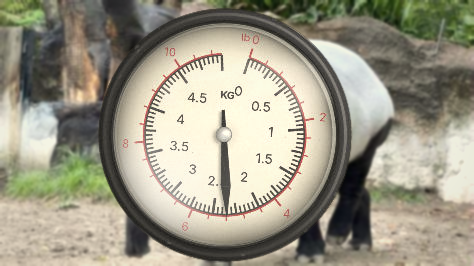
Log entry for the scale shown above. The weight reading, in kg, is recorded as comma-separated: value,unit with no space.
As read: 2.35,kg
